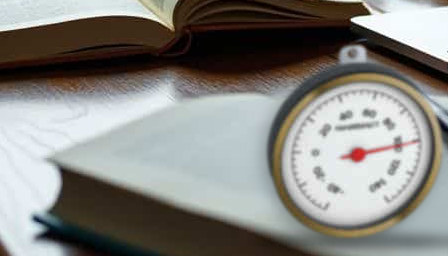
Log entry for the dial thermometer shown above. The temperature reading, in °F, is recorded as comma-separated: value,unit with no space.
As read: 100,°F
